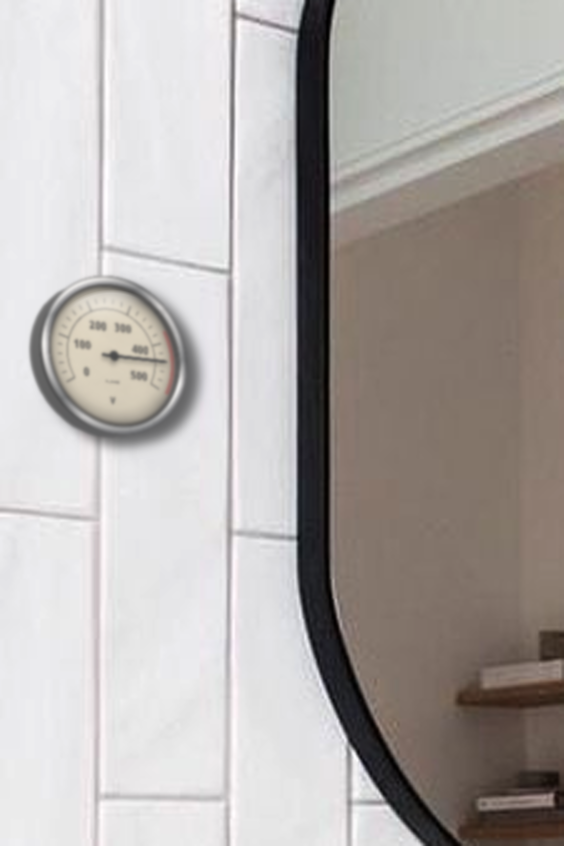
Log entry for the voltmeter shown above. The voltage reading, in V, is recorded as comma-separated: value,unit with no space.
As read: 440,V
